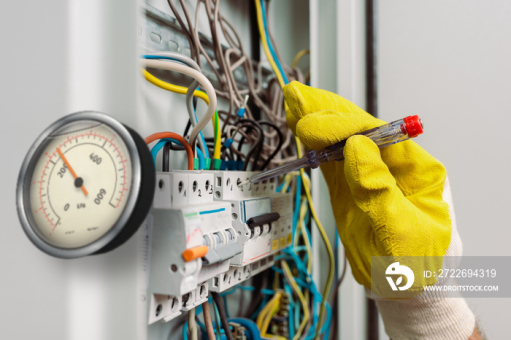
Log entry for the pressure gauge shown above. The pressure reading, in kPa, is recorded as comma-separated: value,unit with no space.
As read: 240,kPa
